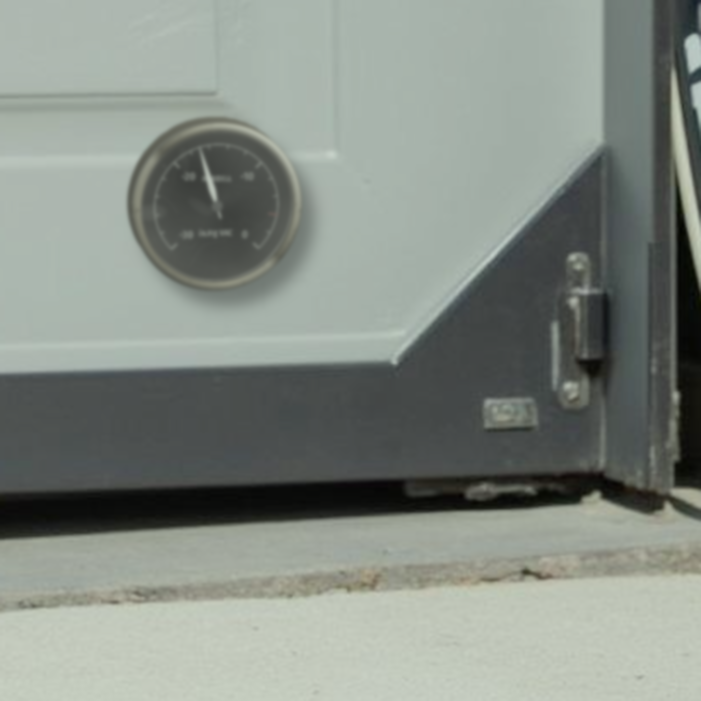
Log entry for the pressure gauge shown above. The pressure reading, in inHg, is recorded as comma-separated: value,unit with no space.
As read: -17,inHg
